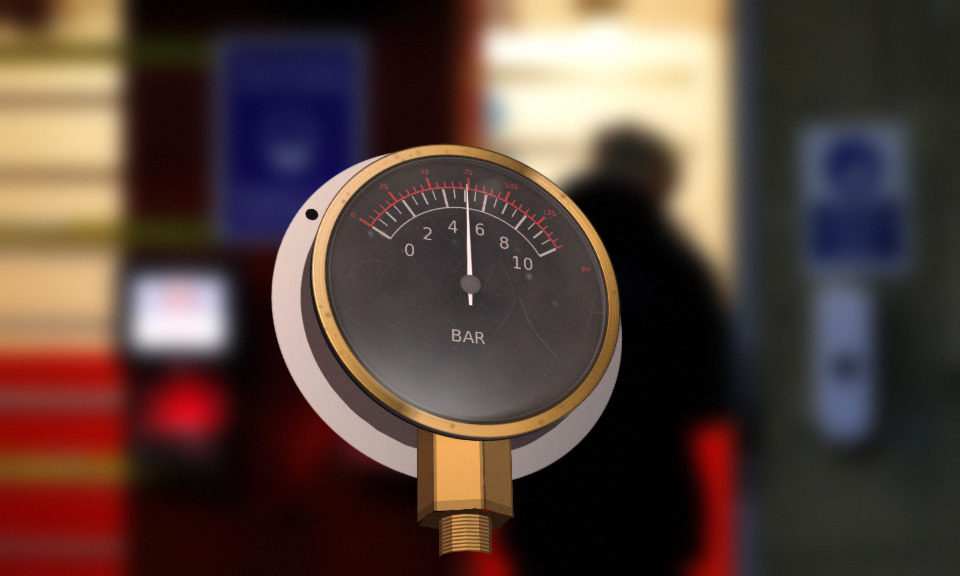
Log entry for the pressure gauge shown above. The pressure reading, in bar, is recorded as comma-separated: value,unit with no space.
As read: 5,bar
